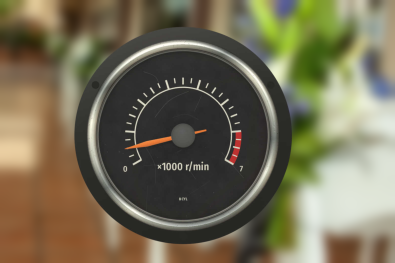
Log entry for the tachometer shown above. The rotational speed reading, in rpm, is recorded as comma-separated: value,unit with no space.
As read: 500,rpm
